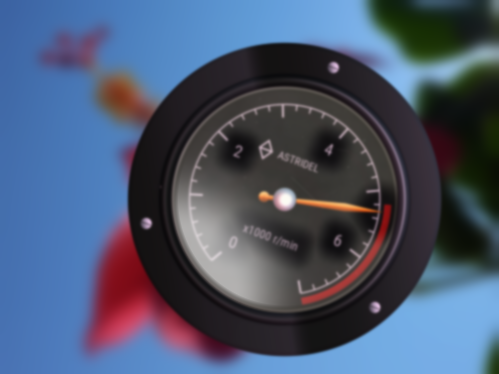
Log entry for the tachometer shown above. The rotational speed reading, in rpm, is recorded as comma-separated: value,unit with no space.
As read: 5300,rpm
